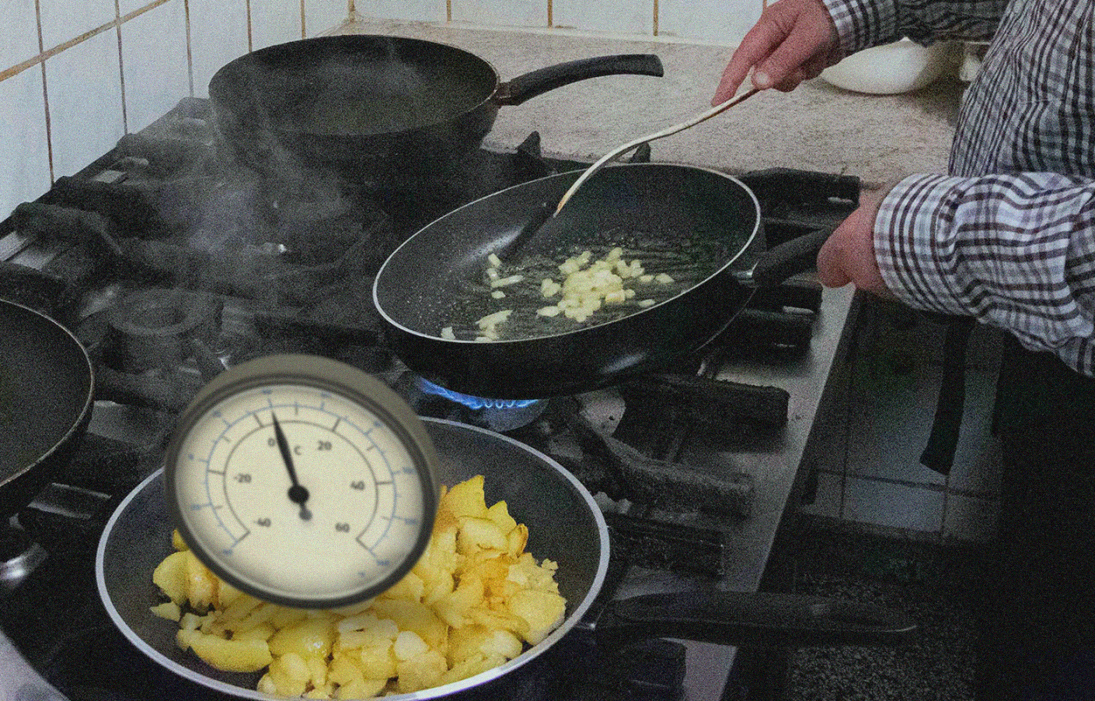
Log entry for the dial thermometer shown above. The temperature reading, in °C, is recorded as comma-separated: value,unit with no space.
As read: 5,°C
